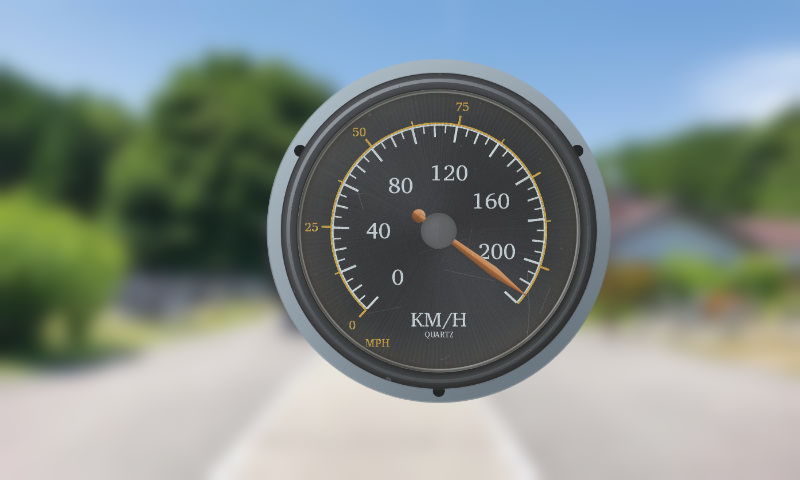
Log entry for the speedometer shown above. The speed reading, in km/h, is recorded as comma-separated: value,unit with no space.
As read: 215,km/h
